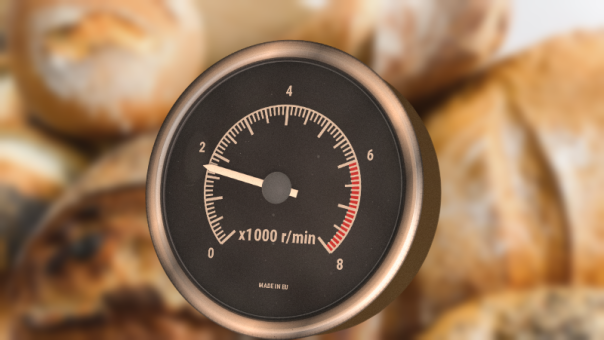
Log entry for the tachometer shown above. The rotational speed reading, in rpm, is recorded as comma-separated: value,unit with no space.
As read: 1700,rpm
